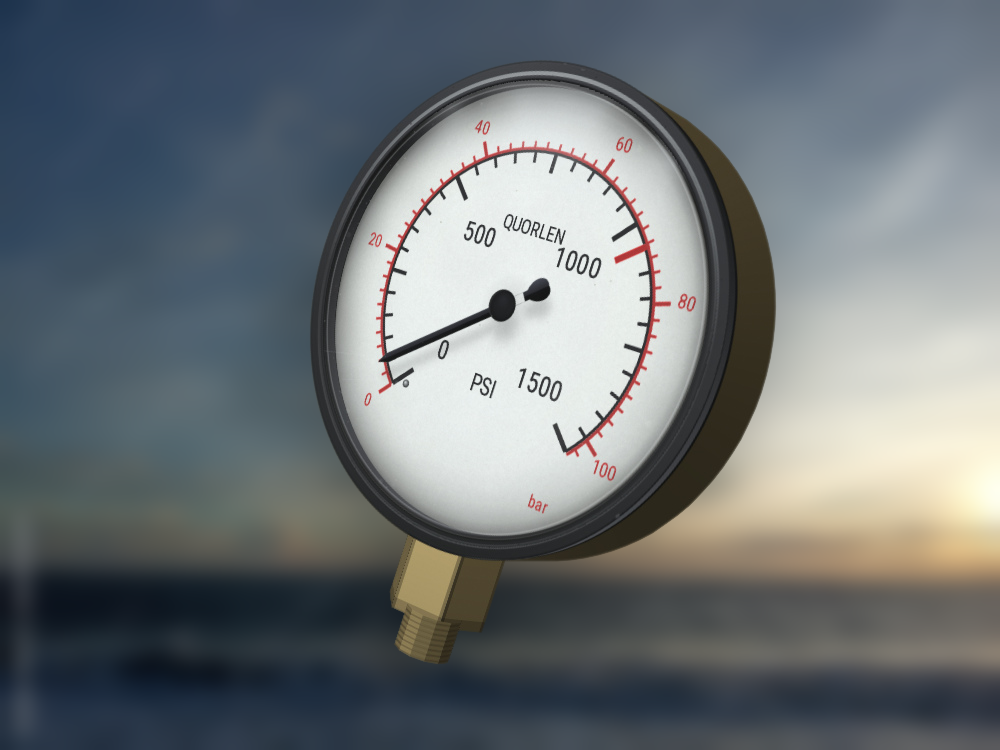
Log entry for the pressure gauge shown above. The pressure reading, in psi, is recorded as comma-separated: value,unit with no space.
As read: 50,psi
